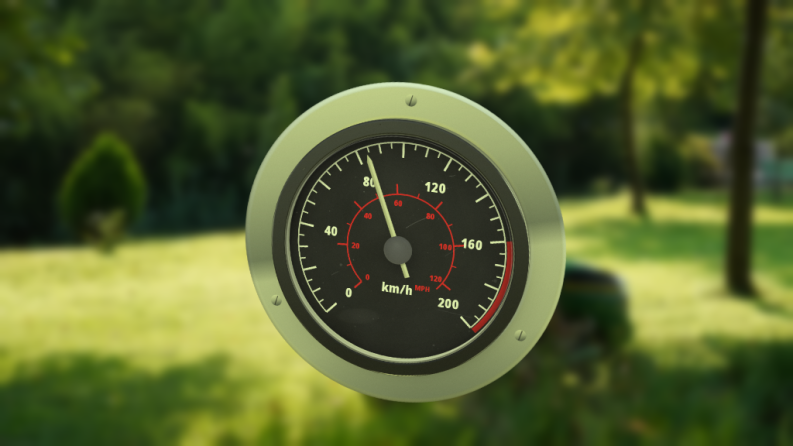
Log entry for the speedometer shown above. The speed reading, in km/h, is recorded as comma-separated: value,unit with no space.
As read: 85,km/h
